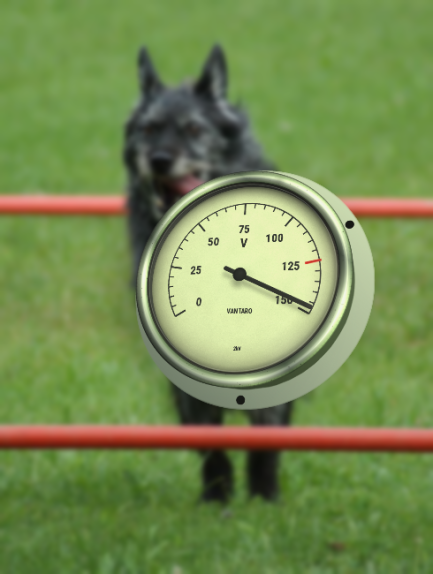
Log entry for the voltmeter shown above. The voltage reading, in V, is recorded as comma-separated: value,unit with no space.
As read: 147.5,V
